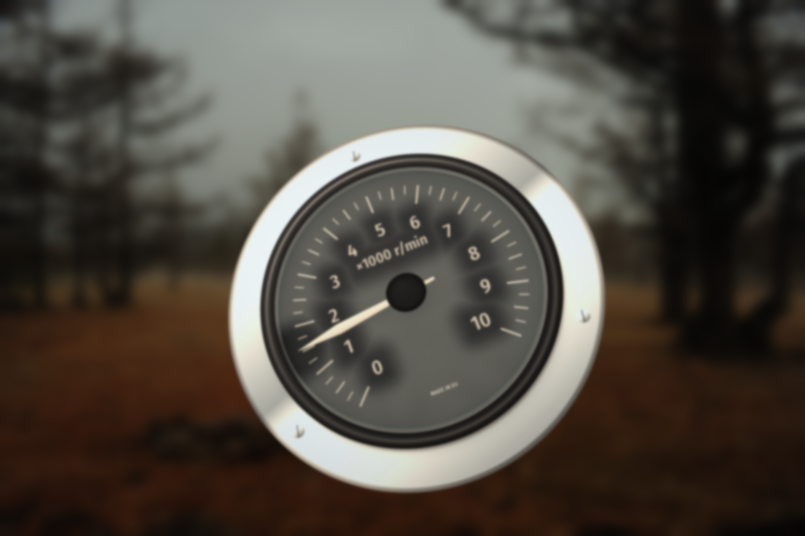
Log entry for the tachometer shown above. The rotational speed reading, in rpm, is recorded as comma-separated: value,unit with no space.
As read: 1500,rpm
